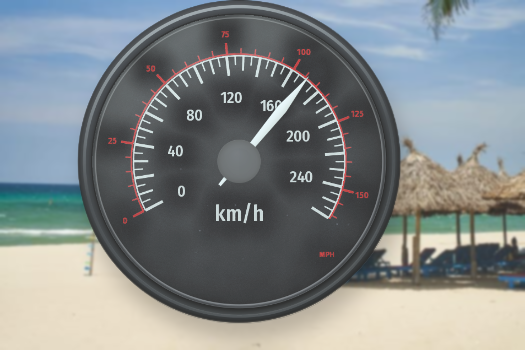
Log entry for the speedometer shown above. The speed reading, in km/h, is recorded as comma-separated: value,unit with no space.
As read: 170,km/h
